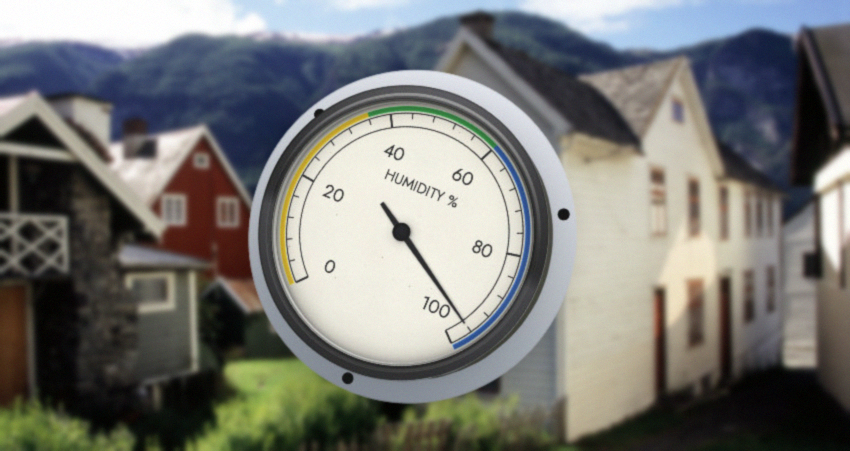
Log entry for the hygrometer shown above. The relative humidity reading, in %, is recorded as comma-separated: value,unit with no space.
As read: 96,%
